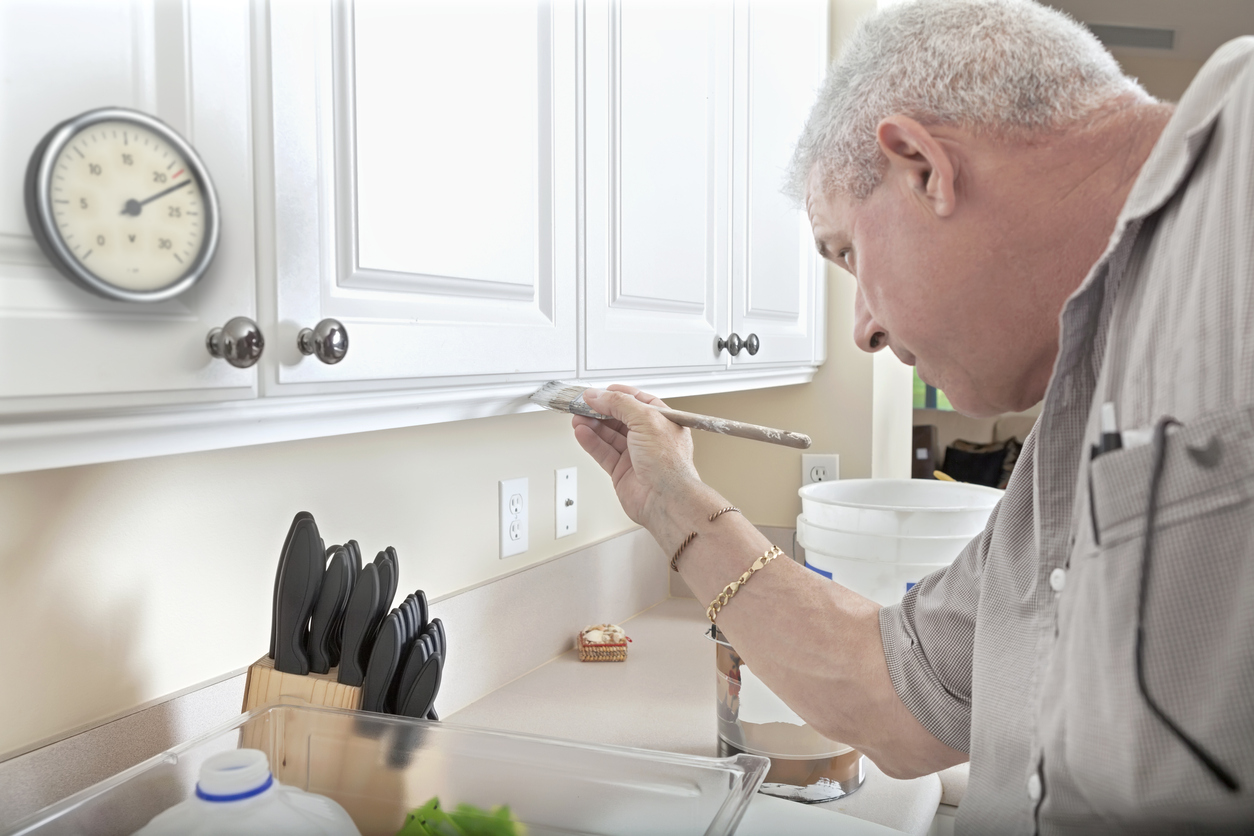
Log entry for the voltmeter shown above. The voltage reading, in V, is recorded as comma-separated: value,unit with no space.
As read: 22,V
